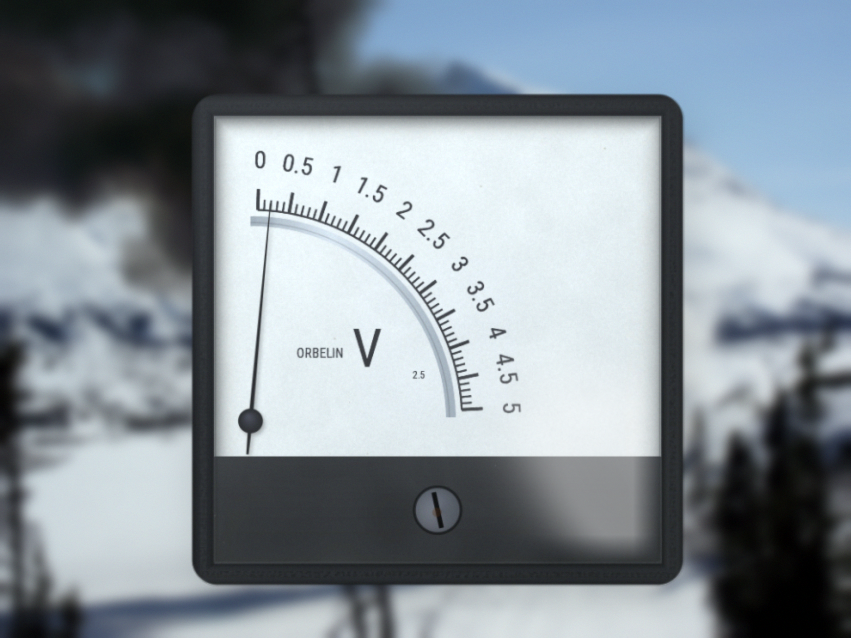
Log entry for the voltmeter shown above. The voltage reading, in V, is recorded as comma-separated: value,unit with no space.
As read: 0.2,V
